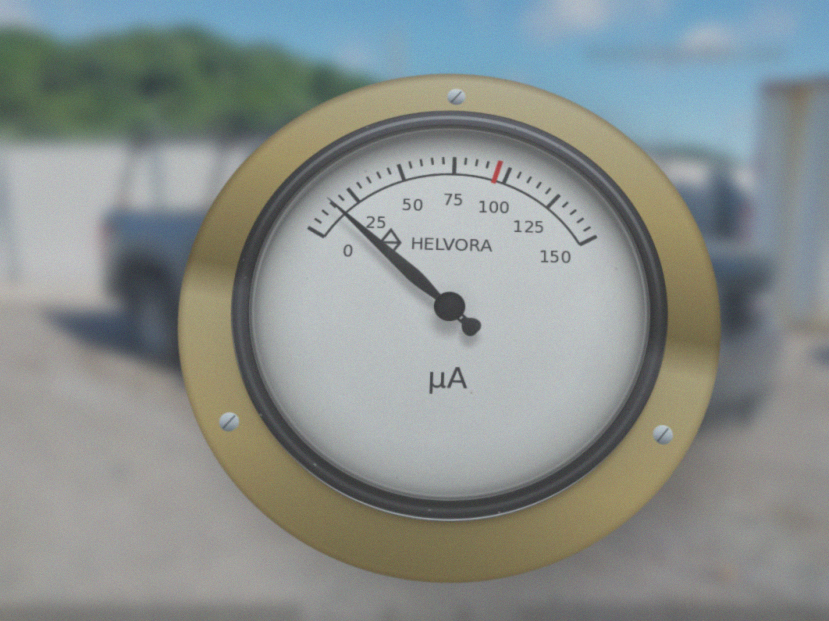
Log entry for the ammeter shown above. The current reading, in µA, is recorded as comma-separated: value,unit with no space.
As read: 15,µA
